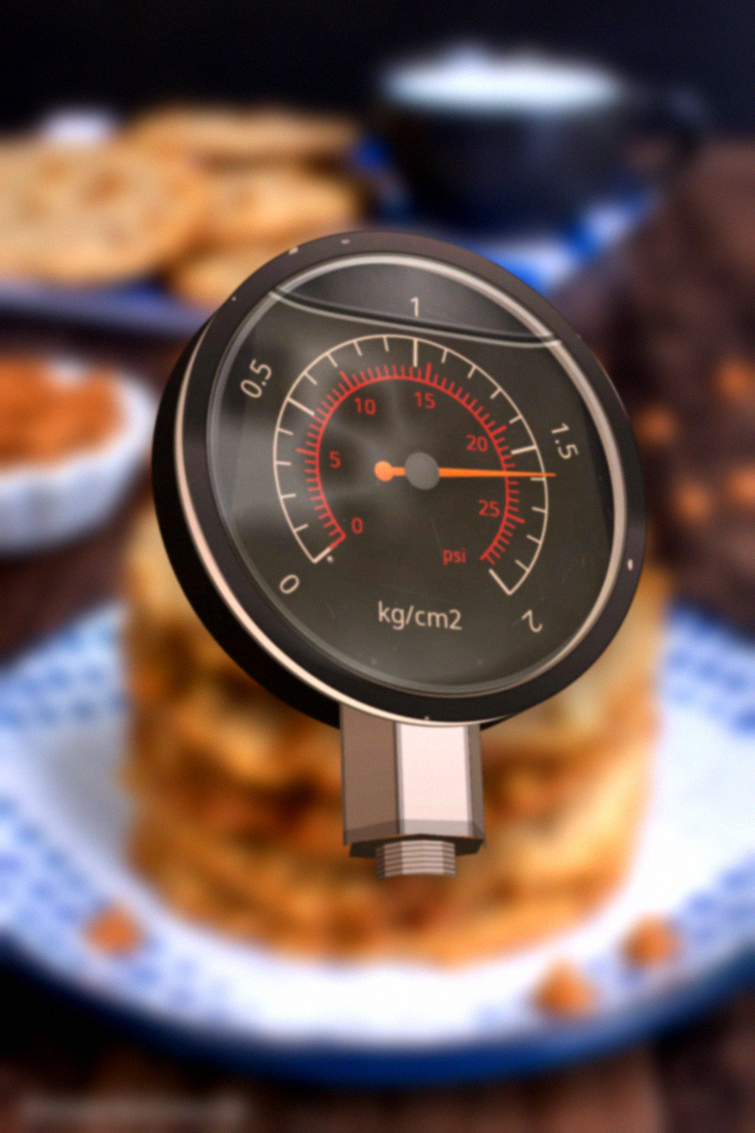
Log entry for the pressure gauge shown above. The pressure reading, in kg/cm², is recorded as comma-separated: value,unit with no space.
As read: 1.6,kg/cm²
